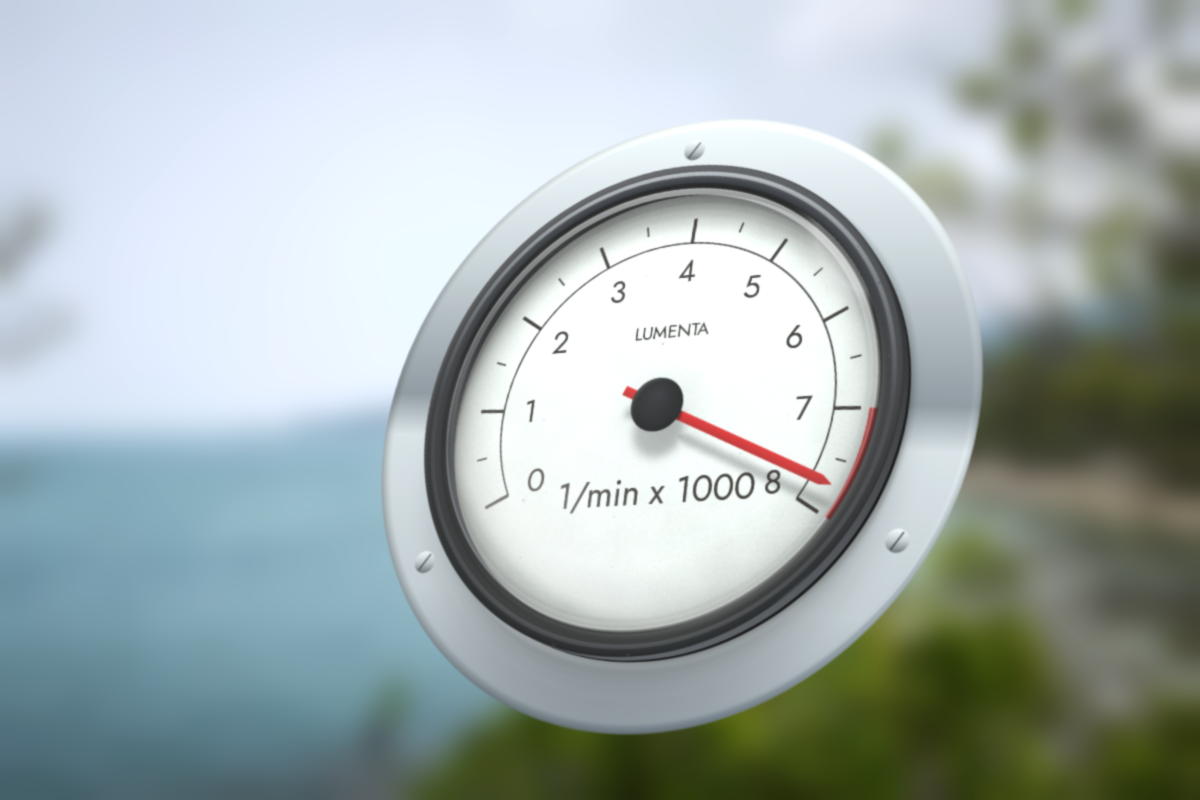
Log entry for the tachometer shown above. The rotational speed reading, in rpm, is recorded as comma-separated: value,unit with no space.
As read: 7750,rpm
